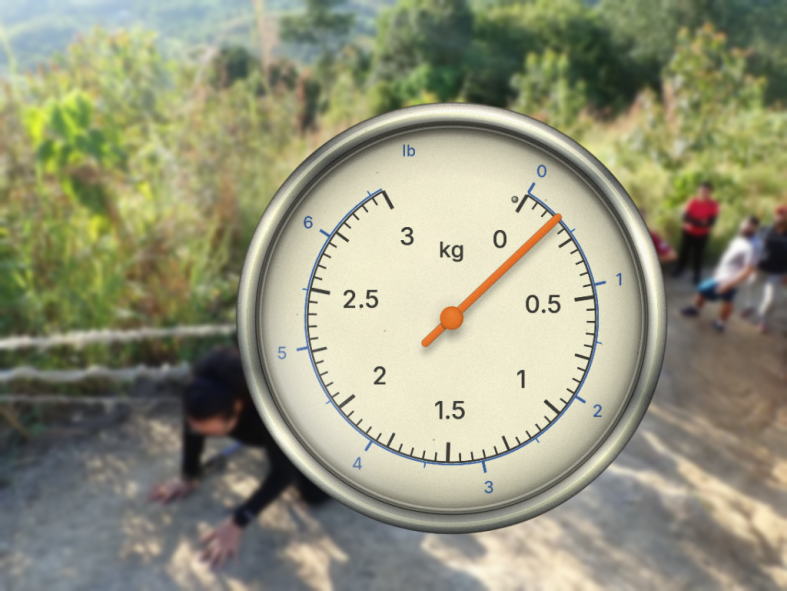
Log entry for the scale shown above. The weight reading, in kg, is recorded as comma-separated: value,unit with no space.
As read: 0.15,kg
